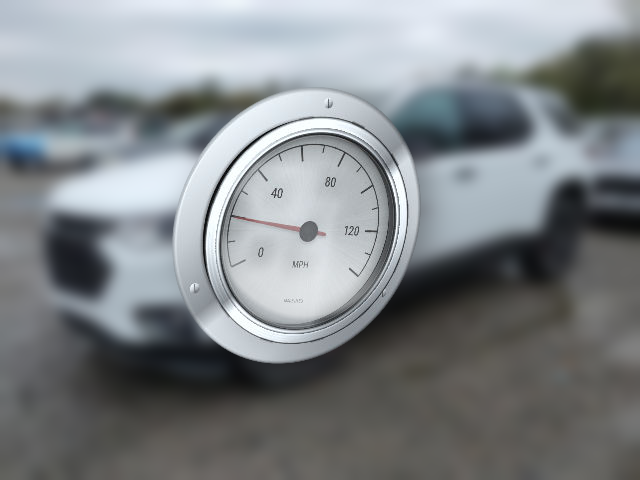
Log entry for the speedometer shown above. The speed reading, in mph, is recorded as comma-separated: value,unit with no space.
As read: 20,mph
